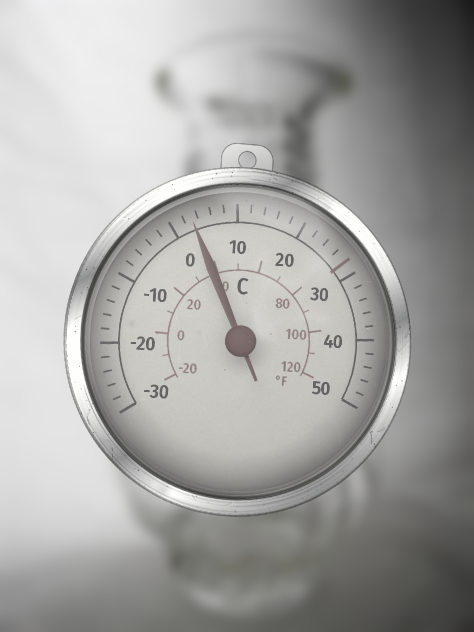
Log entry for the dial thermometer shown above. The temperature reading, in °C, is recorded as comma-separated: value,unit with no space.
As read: 3,°C
